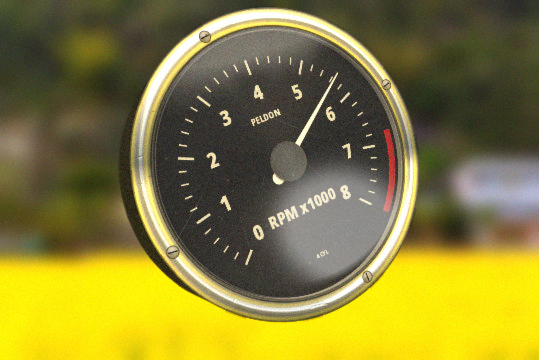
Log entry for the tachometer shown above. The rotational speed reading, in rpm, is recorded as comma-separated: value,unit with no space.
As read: 5600,rpm
